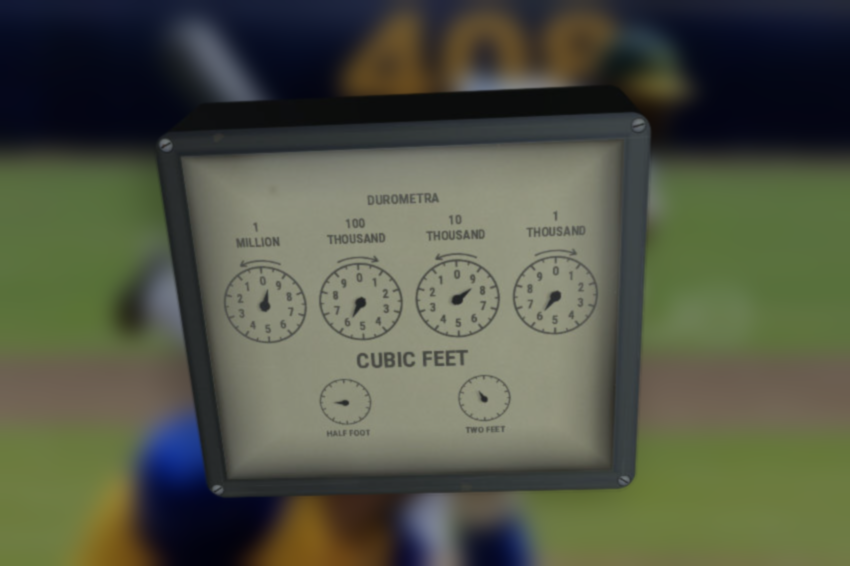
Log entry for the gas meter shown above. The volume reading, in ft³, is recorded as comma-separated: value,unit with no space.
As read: 958600,ft³
